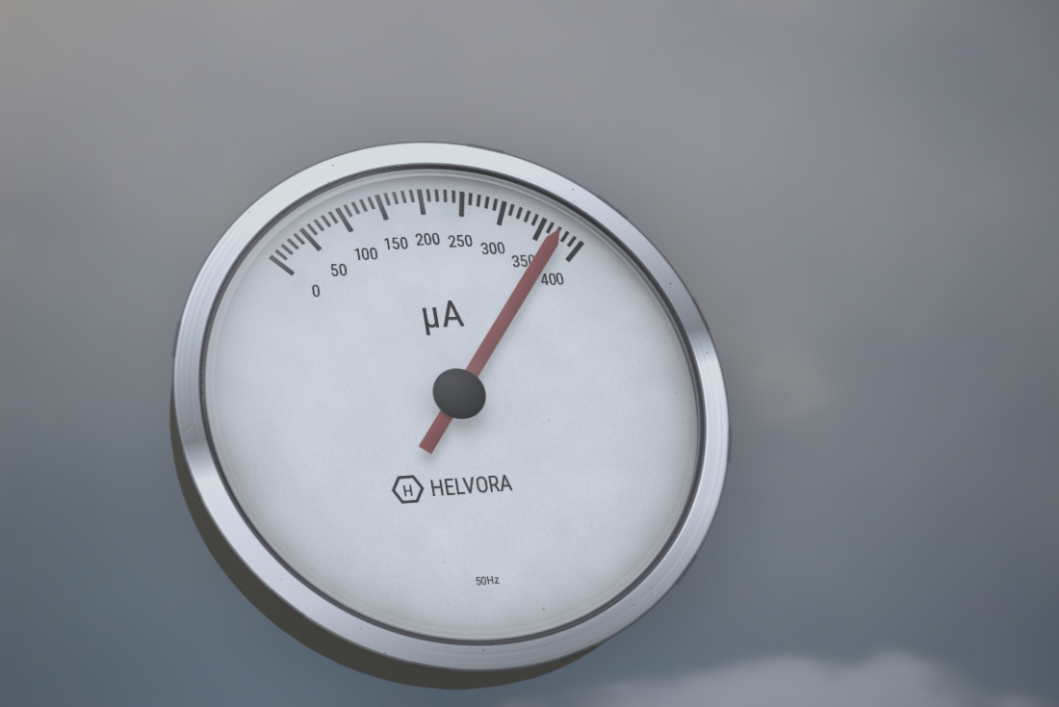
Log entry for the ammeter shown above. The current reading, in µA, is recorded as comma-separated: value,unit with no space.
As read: 370,µA
